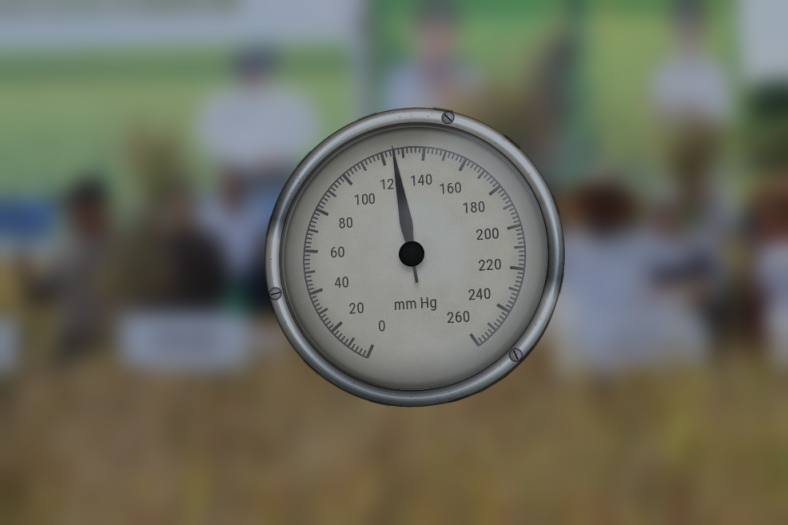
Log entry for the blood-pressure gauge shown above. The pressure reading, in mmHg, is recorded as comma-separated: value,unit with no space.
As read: 126,mmHg
